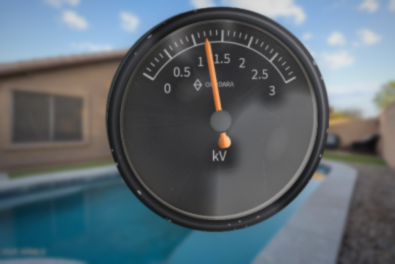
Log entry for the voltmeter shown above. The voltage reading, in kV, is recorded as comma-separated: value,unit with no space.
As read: 1.2,kV
